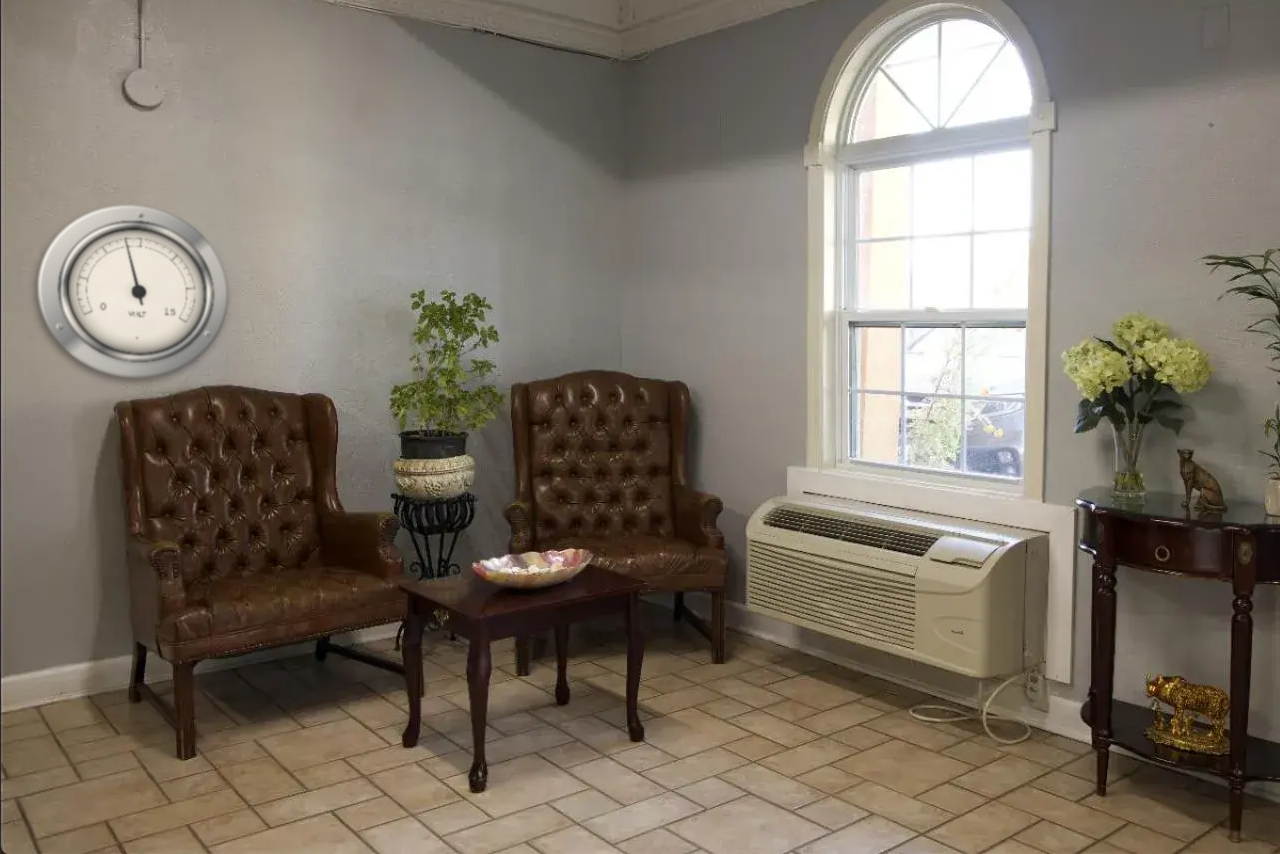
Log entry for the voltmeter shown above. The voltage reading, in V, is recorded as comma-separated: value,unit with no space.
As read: 6.5,V
